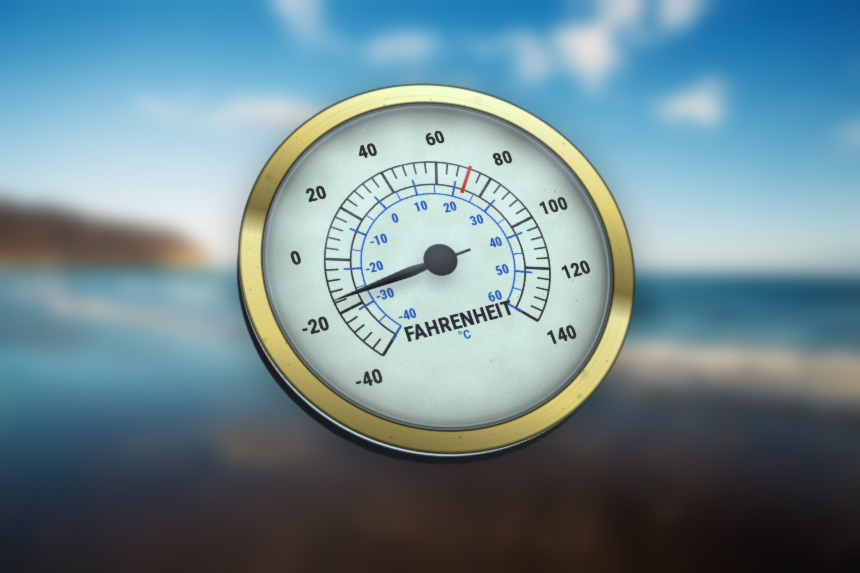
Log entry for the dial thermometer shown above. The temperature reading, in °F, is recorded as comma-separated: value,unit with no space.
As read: -16,°F
